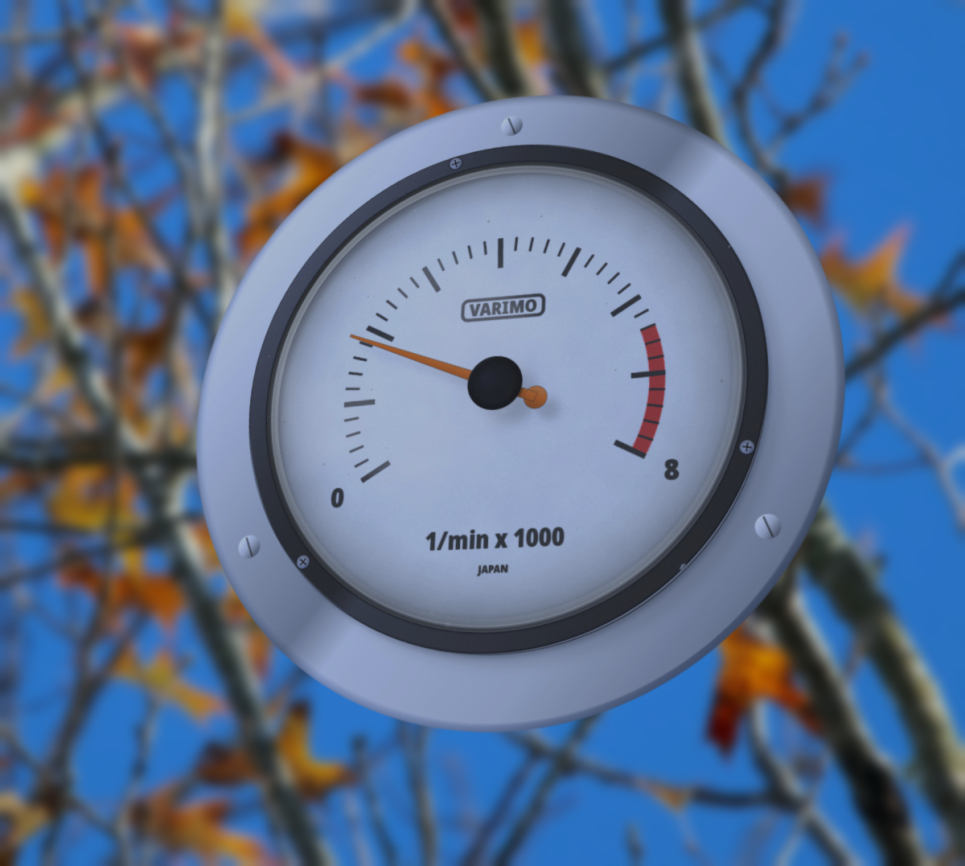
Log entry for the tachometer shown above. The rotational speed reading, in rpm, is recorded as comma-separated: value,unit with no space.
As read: 1800,rpm
